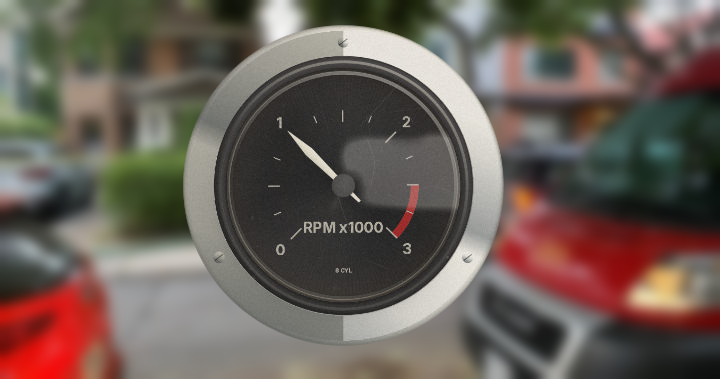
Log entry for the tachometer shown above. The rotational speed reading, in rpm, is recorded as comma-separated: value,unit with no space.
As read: 1000,rpm
